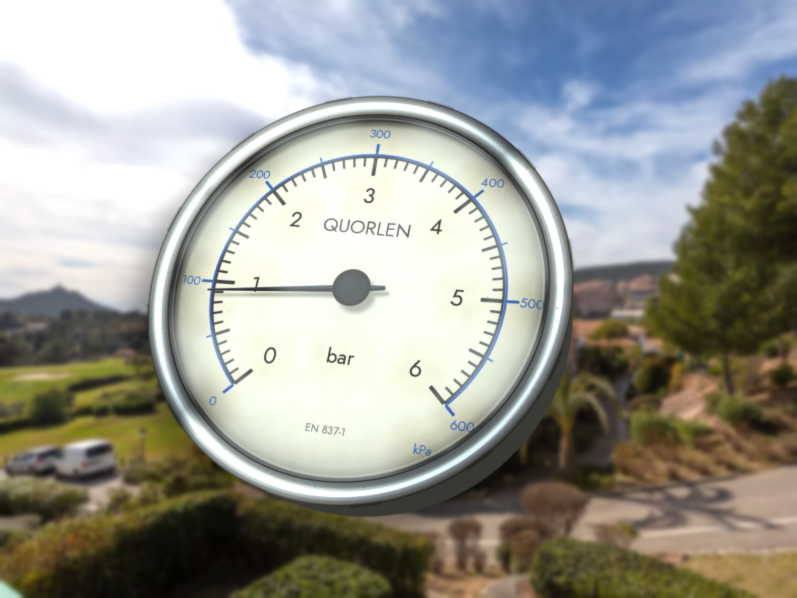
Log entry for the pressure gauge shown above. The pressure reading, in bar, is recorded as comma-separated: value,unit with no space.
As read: 0.9,bar
